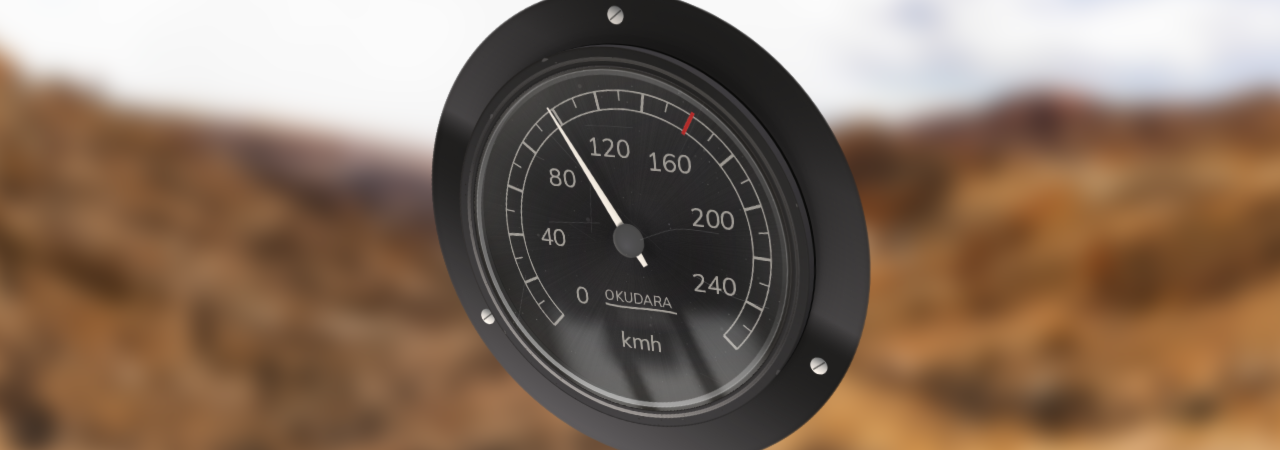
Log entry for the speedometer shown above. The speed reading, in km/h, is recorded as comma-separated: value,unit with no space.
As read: 100,km/h
